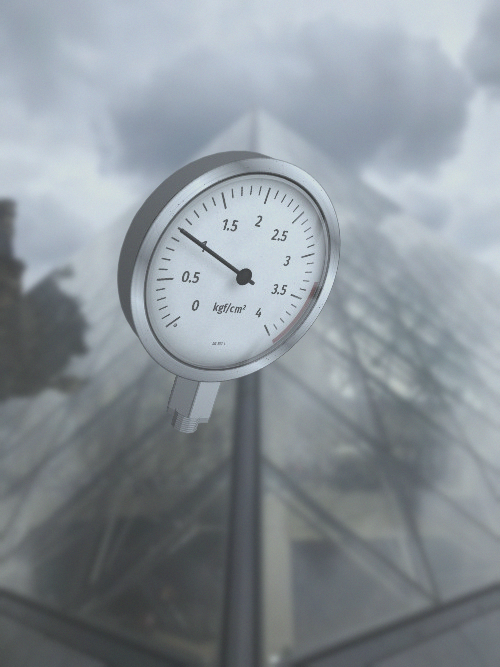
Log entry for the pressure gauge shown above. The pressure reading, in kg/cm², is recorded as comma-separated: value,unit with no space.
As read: 1,kg/cm²
